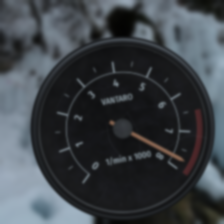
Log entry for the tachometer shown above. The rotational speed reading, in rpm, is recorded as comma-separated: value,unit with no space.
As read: 7750,rpm
